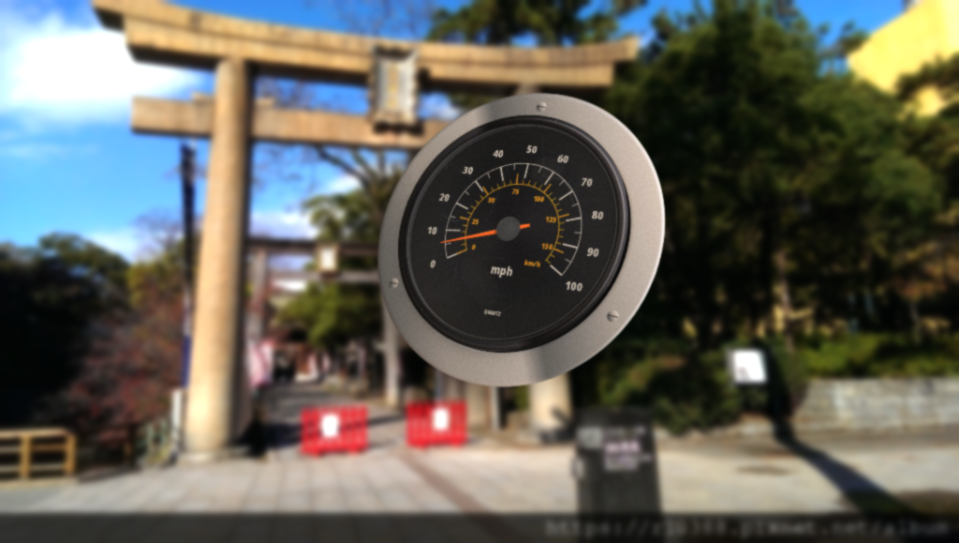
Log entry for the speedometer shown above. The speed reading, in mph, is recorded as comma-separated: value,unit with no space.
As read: 5,mph
